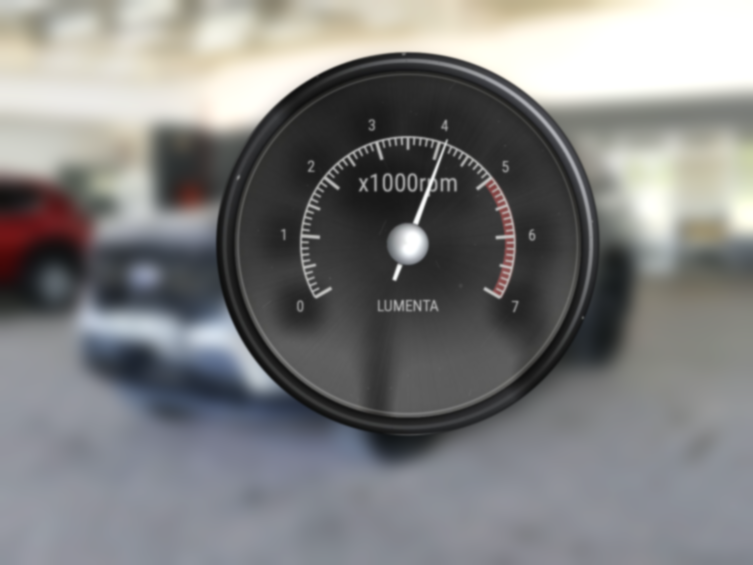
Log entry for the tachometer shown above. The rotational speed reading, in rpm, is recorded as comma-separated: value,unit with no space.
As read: 4100,rpm
